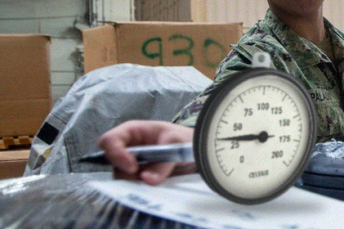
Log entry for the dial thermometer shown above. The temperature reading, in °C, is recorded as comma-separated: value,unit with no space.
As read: 35,°C
